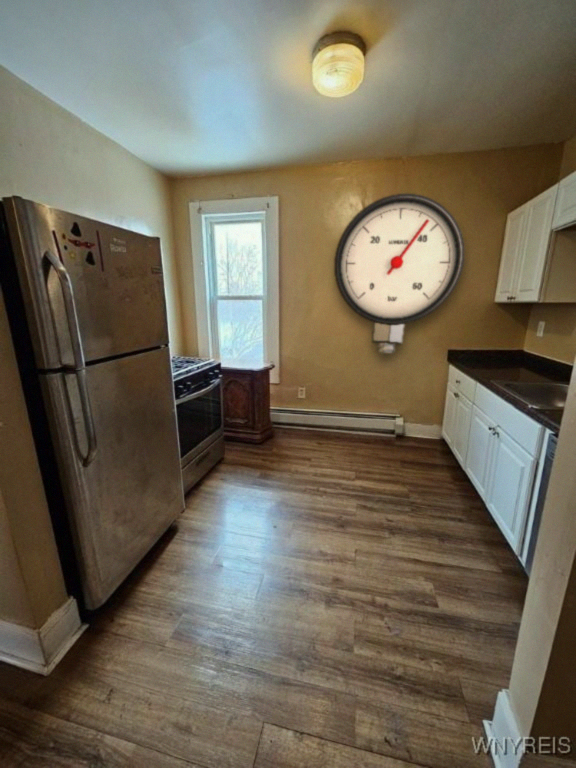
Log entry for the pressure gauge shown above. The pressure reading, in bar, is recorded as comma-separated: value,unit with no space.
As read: 37.5,bar
